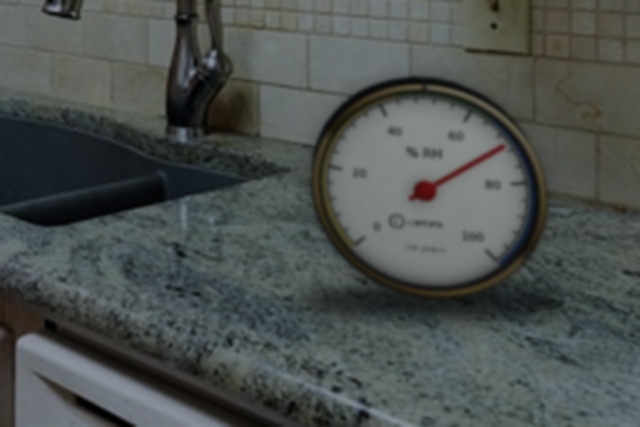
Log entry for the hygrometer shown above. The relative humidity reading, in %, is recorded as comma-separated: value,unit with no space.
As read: 70,%
